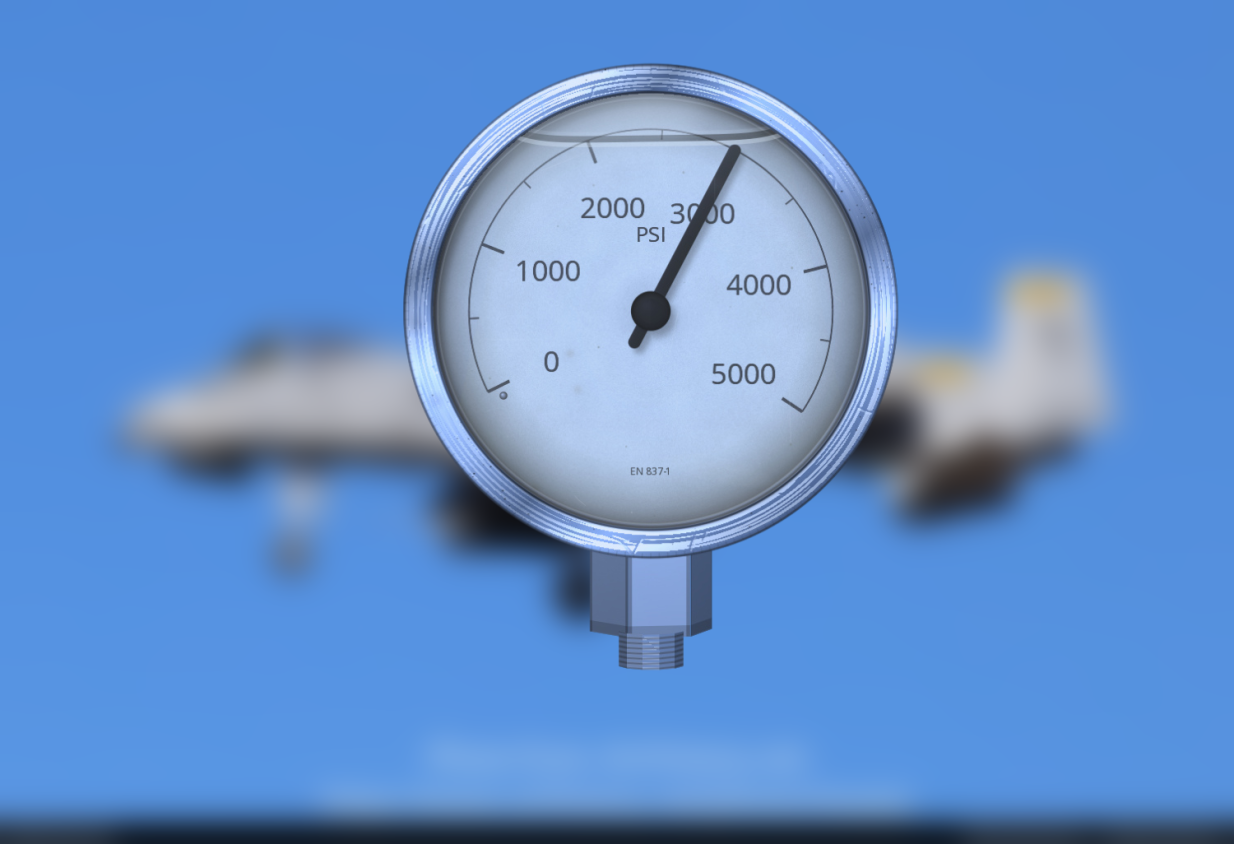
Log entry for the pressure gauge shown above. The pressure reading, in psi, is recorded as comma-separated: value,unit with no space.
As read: 3000,psi
